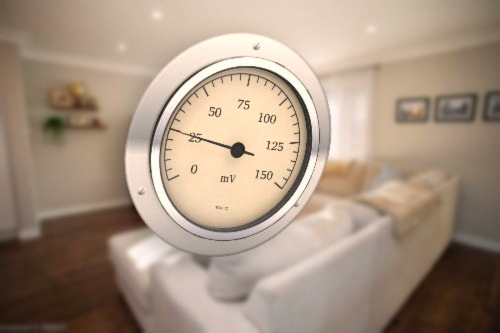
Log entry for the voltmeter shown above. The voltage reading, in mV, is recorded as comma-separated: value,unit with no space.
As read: 25,mV
